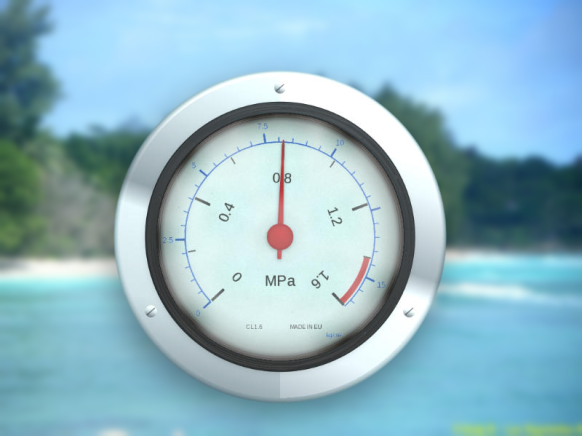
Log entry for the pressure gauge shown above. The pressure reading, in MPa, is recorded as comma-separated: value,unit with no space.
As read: 0.8,MPa
